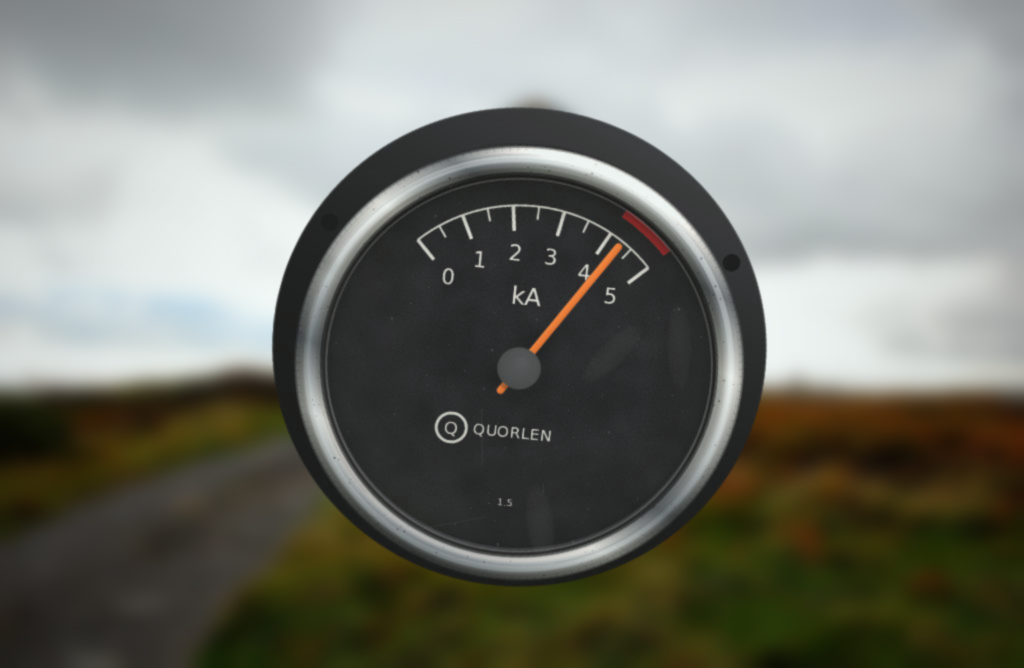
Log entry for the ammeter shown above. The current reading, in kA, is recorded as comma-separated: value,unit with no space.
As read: 4.25,kA
